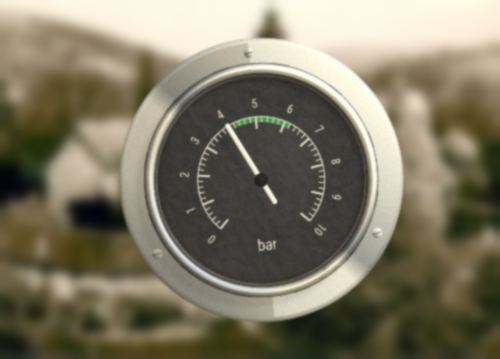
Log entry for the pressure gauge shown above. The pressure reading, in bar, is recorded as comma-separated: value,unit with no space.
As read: 4,bar
